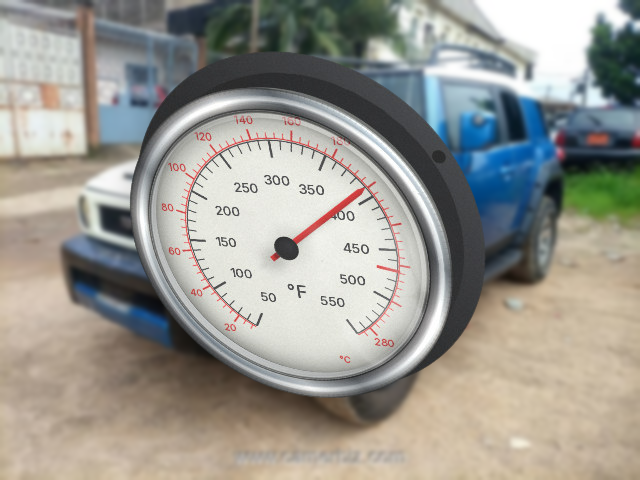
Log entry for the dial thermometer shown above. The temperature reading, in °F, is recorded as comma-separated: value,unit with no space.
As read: 390,°F
